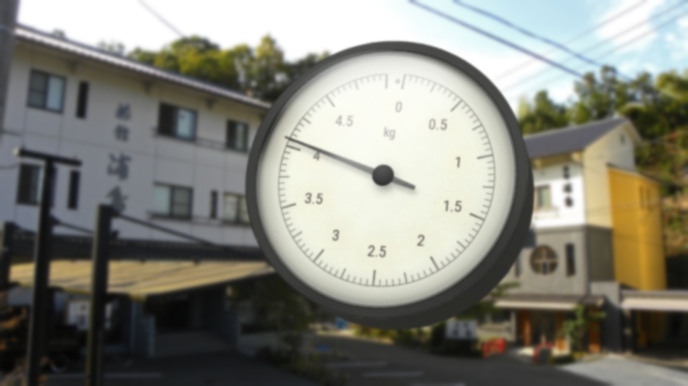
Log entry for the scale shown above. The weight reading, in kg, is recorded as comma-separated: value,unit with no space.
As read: 4.05,kg
